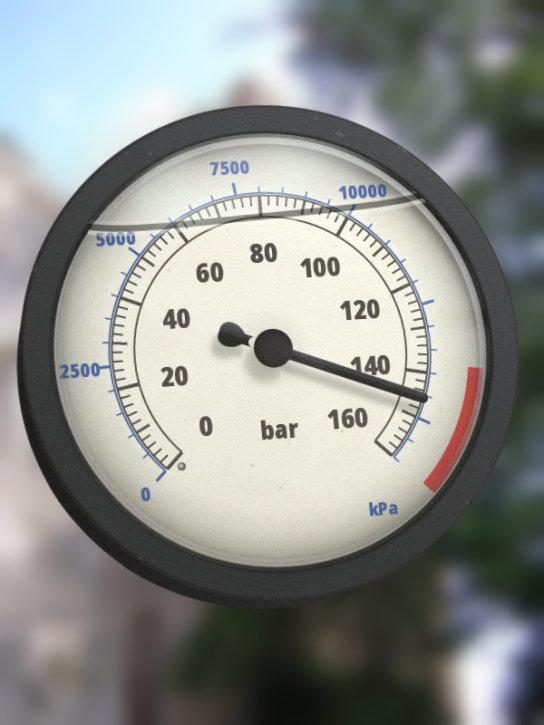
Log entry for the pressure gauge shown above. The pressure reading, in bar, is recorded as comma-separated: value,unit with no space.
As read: 146,bar
